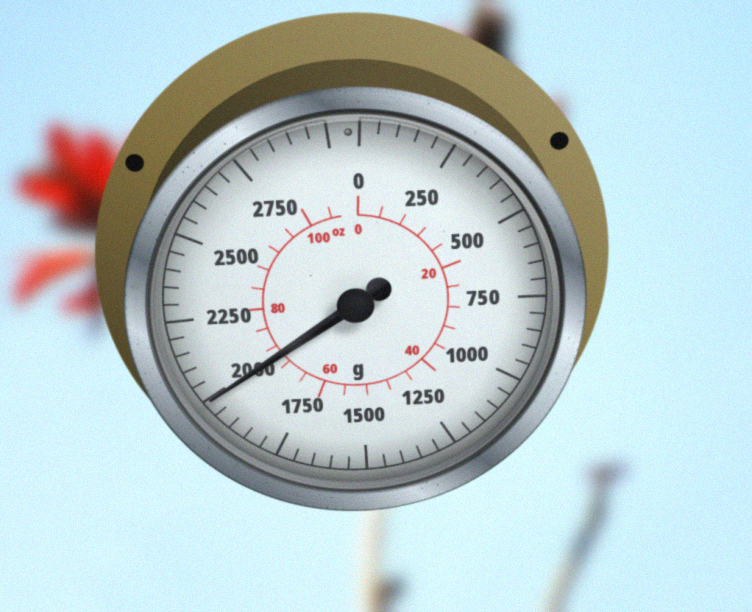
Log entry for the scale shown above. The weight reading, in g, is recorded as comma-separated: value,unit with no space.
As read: 2000,g
